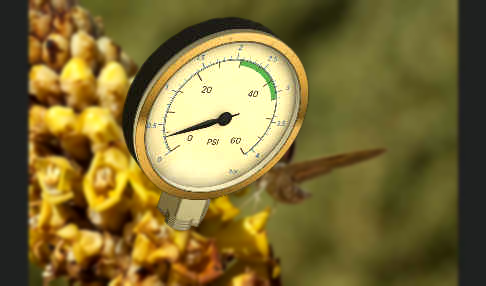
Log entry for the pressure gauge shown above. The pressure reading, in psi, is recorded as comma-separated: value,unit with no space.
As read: 5,psi
